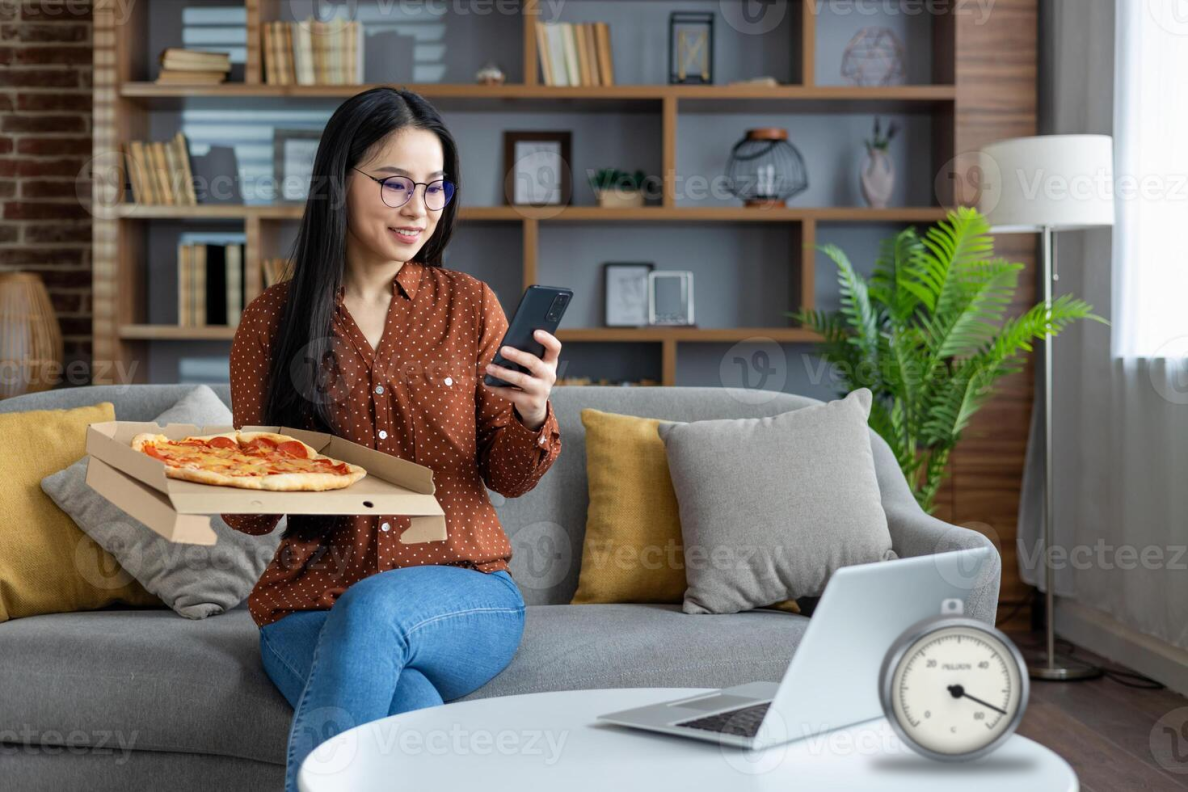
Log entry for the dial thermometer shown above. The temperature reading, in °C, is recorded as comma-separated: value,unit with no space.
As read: 55,°C
